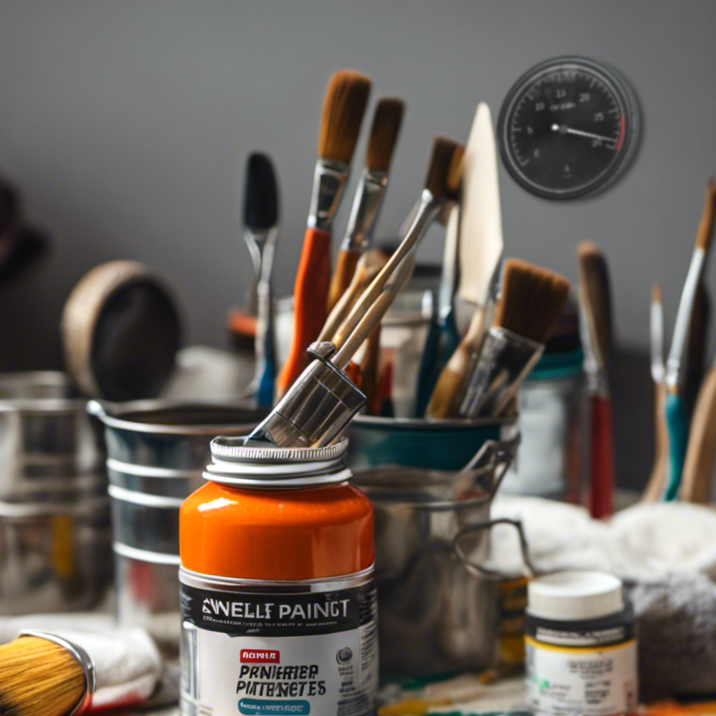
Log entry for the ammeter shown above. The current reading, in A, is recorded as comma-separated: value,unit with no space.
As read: 29,A
